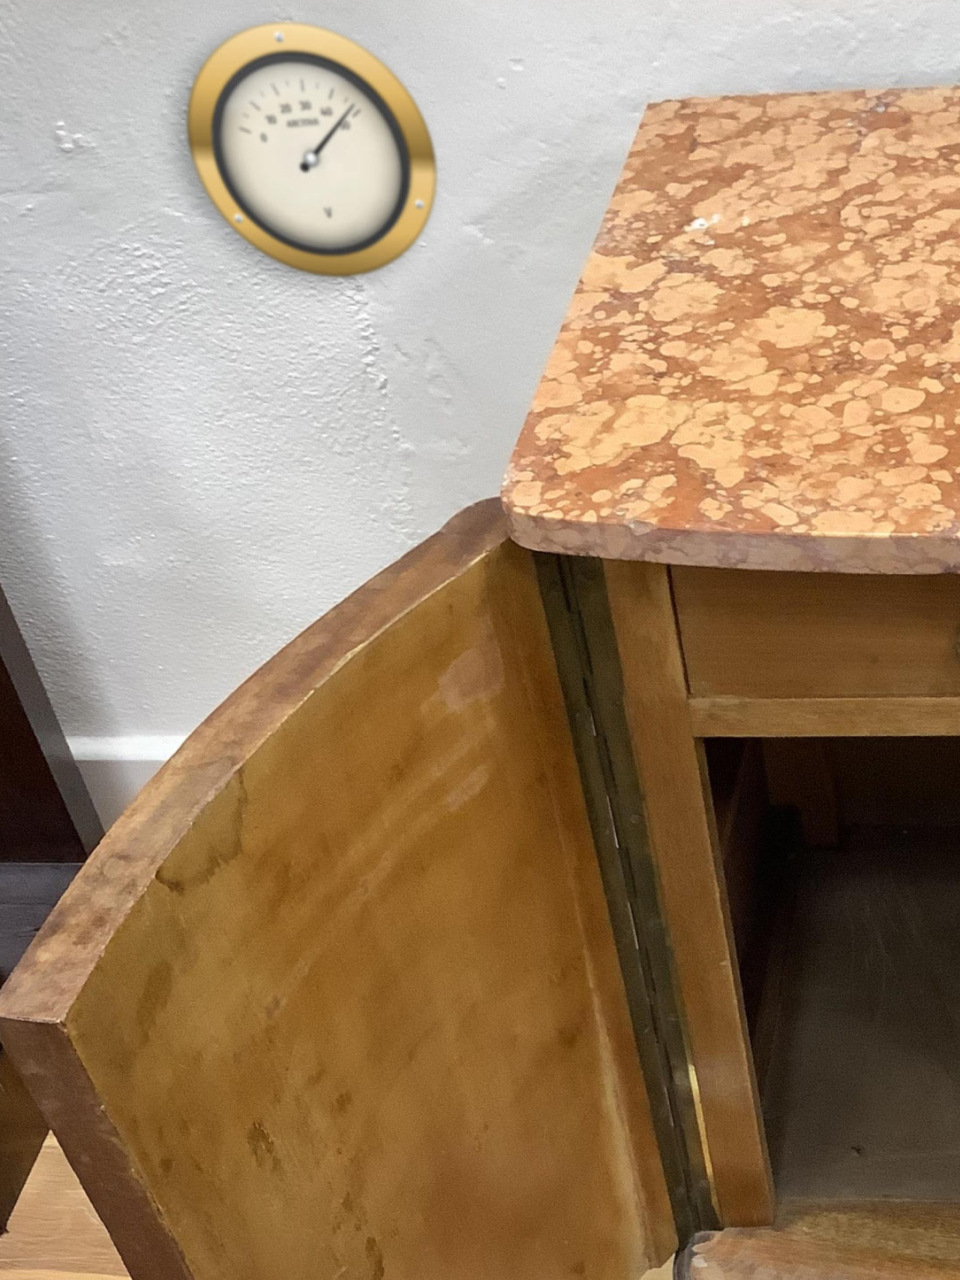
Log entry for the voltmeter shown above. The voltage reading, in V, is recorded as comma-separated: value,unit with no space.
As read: 47.5,V
